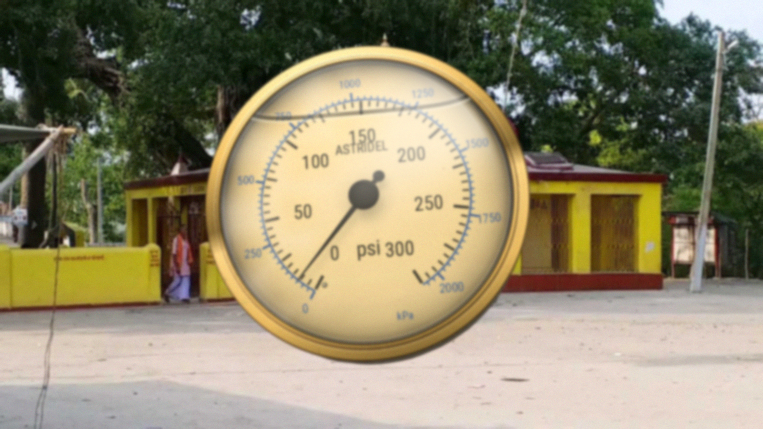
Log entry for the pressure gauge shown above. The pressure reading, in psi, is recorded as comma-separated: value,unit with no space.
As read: 10,psi
